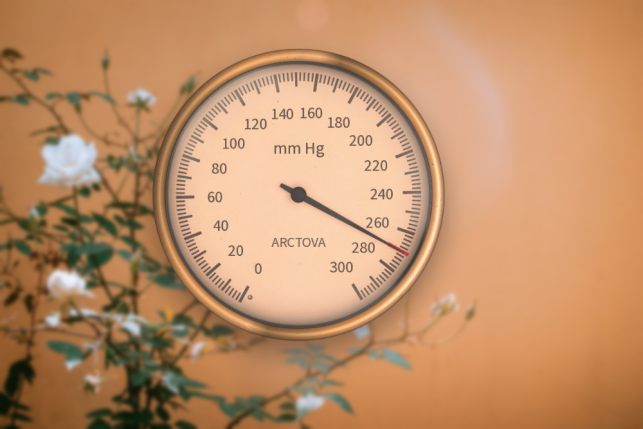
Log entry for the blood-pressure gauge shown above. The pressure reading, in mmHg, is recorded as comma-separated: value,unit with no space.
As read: 270,mmHg
